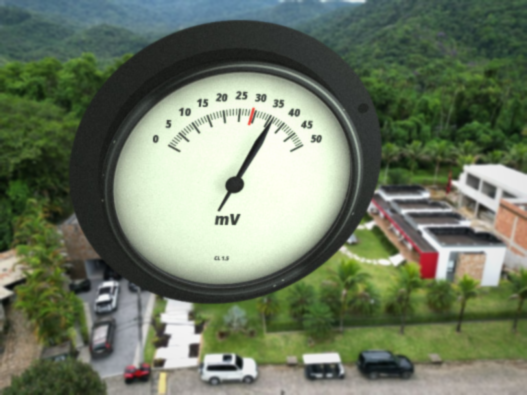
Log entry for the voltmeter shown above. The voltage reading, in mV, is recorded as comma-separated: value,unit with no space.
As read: 35,mV
